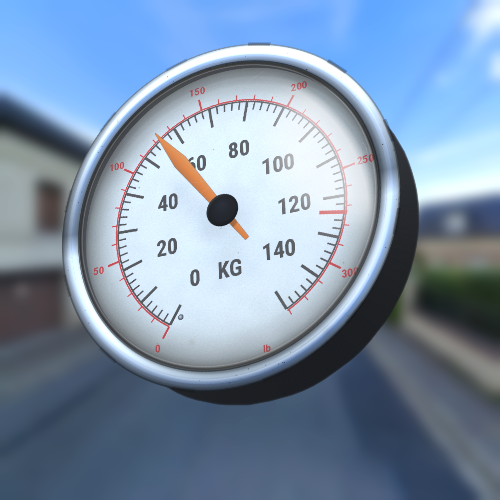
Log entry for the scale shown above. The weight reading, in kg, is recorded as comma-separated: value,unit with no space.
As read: 56,kg
